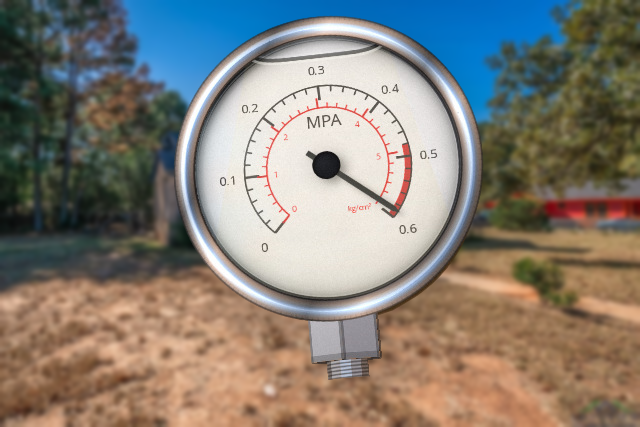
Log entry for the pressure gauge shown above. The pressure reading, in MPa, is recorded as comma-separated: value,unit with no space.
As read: 0.59,MPa
